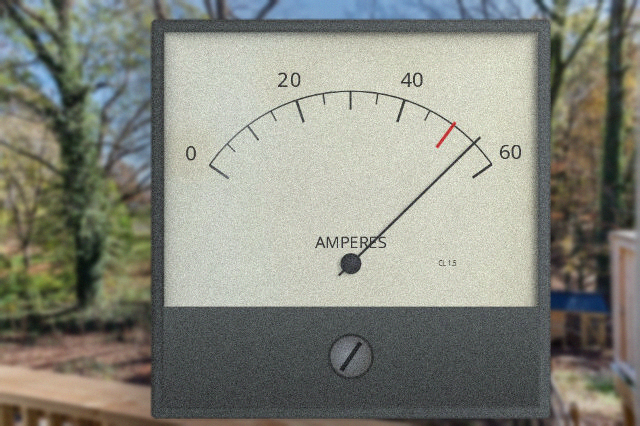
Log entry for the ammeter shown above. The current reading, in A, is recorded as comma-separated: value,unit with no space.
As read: 55,A
